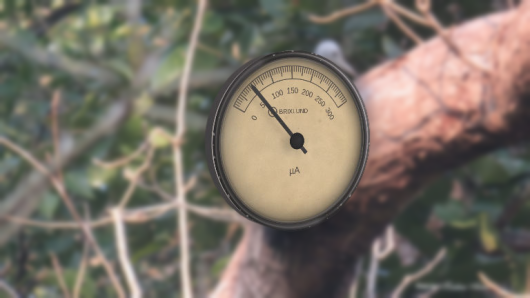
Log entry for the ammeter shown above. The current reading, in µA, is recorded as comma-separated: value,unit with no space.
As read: 50,µA
